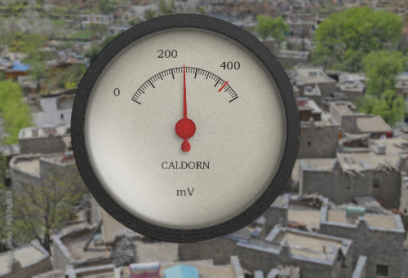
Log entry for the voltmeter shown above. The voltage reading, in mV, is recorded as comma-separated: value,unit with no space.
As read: 250,mV
